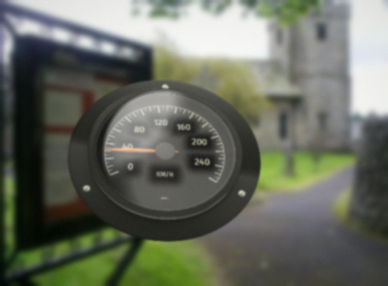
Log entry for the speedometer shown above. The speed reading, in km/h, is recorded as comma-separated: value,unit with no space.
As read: 30,km/h
